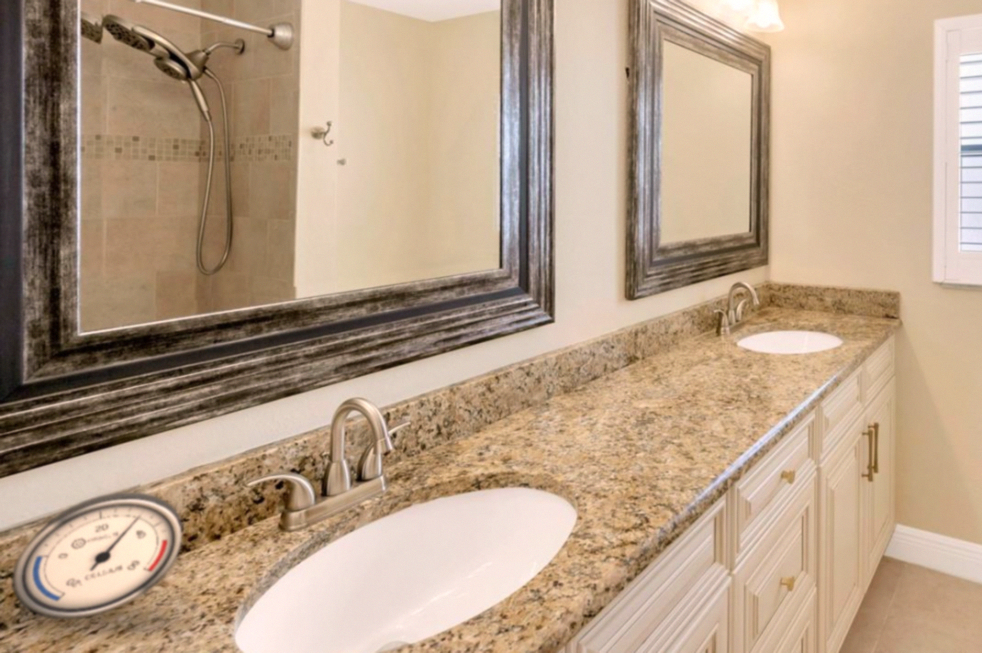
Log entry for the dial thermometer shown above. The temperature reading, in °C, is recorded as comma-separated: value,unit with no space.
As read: 32,°C
